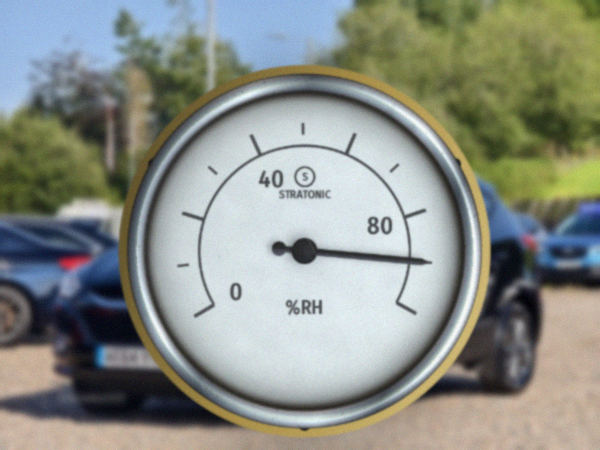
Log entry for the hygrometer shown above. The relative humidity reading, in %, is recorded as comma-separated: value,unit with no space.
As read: 90,%
